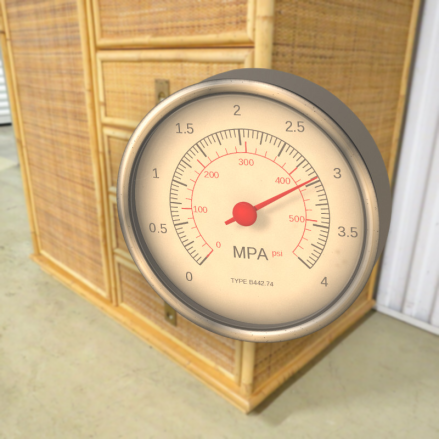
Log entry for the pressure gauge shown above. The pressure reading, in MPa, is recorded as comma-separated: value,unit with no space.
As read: 2.95,MPa
